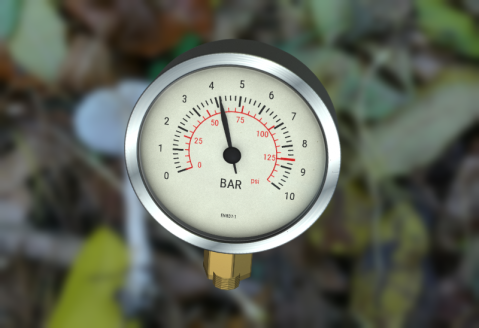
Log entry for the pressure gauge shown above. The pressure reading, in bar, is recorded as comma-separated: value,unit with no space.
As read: 4.2,bar
